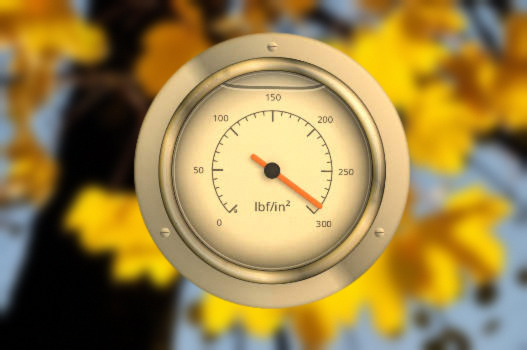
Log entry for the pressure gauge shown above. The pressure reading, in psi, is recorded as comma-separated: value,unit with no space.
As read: 290,psi
